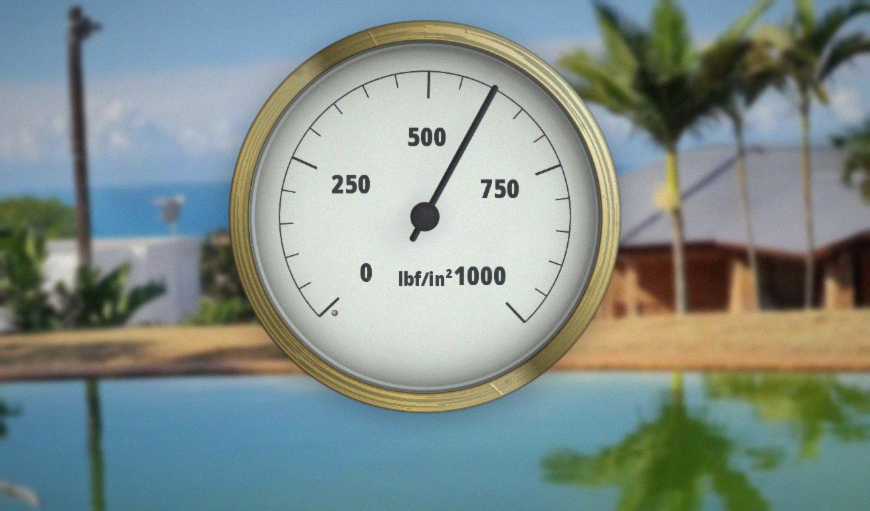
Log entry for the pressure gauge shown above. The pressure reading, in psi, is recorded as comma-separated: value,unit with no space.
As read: 600,psi
